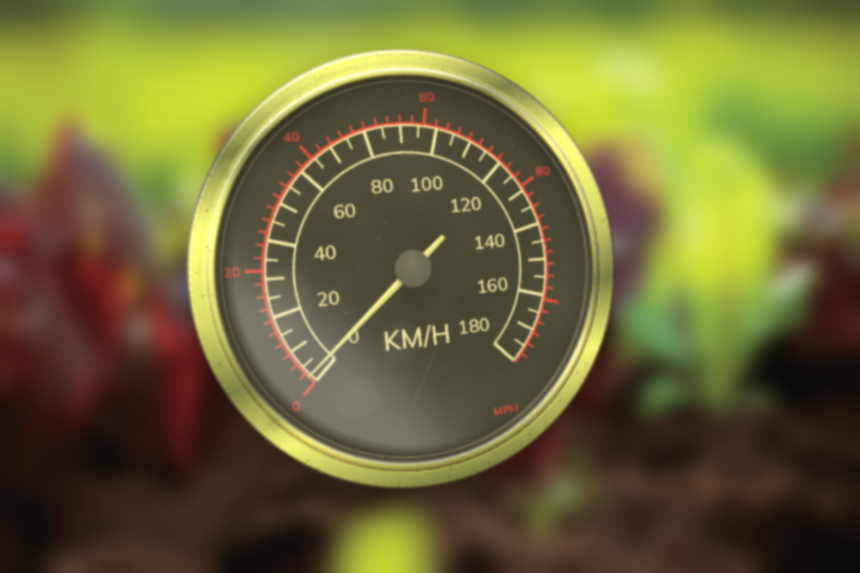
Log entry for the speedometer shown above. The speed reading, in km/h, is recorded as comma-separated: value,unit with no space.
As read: 2.5,km/h
